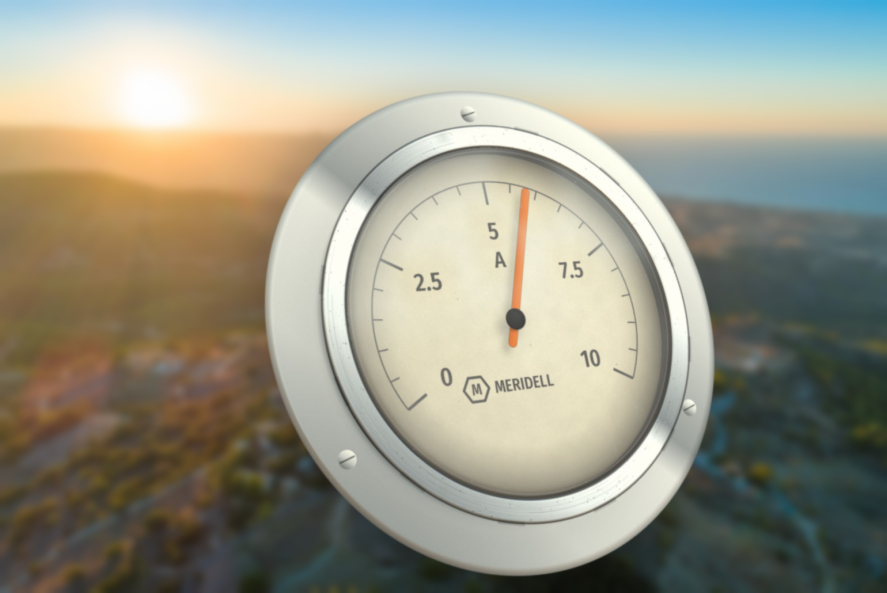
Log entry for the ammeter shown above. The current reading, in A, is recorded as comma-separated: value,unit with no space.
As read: 5.75,A
